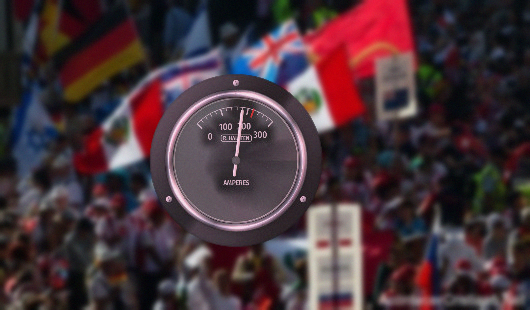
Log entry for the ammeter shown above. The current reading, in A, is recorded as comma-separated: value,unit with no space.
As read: 180,A
